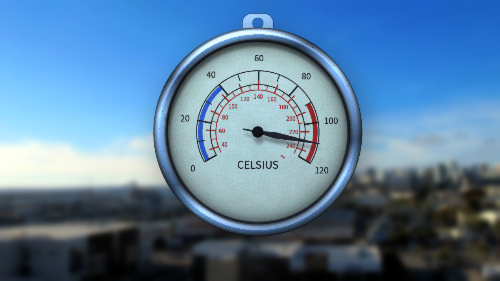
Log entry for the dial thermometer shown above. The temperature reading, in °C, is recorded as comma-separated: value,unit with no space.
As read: 110,°C
